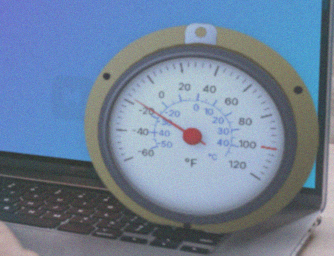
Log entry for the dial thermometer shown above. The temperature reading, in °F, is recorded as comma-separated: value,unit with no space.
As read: -16,°F
